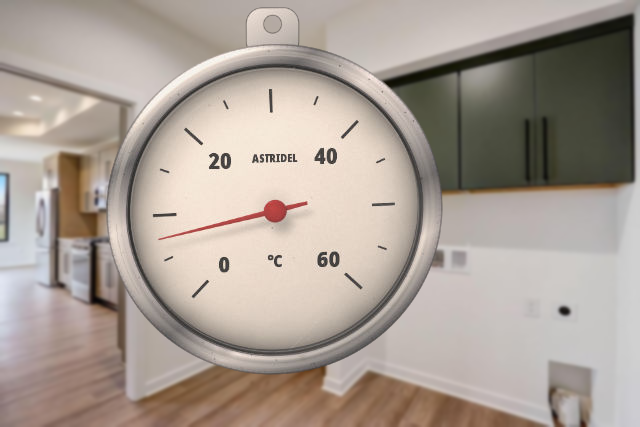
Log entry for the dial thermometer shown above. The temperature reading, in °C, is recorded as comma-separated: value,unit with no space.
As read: 7.5,°C
